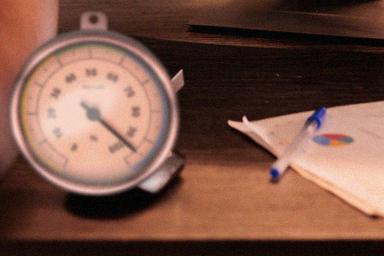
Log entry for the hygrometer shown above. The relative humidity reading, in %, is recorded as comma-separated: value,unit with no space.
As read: 95,%
